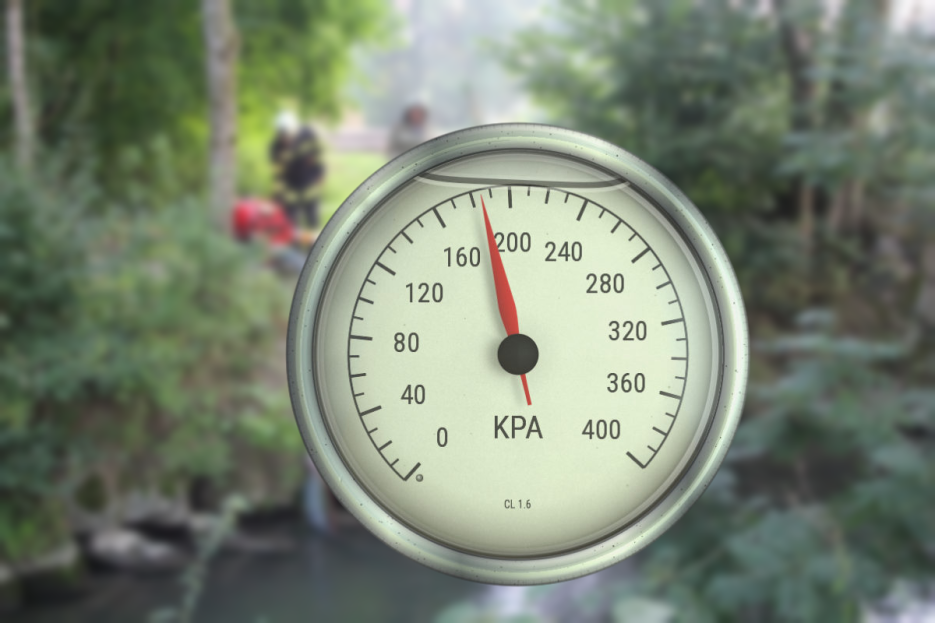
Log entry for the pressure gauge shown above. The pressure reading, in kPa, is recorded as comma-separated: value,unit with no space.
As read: 185,kPa
